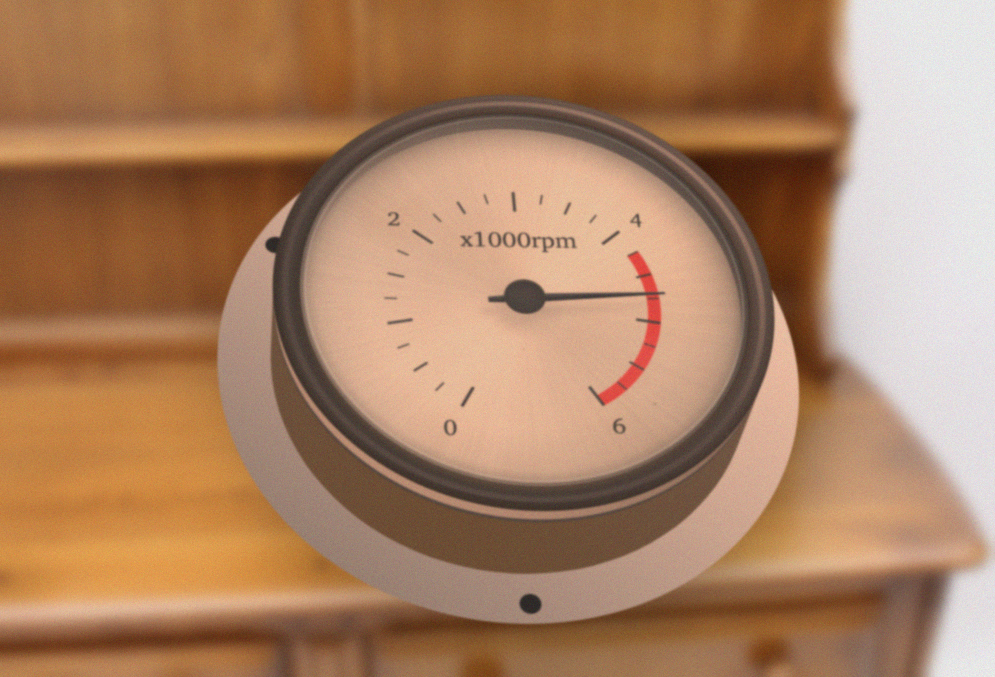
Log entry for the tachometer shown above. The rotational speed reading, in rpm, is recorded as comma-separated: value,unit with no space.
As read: 4750,rpm
